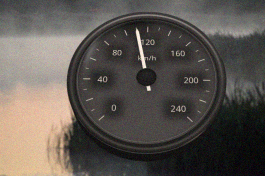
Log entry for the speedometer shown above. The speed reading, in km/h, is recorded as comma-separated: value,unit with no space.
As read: 110,km/h
